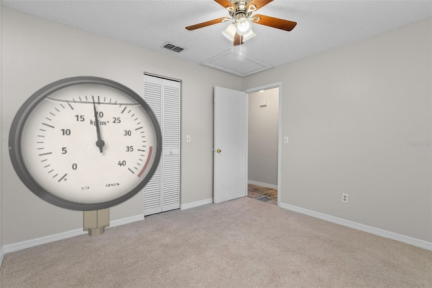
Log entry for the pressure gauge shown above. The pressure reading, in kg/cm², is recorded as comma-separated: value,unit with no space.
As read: 19,kg/cm²
